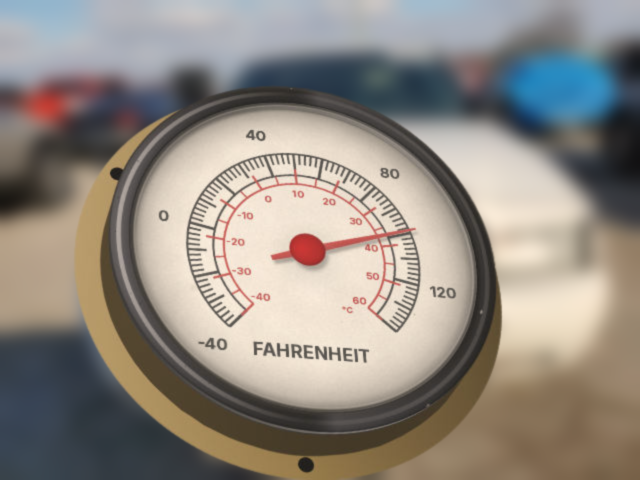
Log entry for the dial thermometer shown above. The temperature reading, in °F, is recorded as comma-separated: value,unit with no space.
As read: 100,°F
